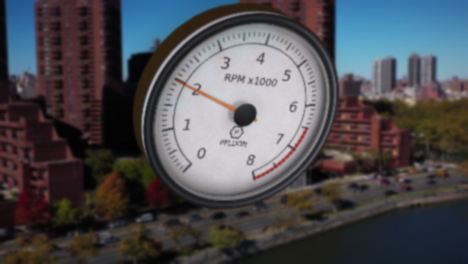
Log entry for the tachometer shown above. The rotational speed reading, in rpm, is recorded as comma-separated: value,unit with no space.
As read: 2000,rpm
